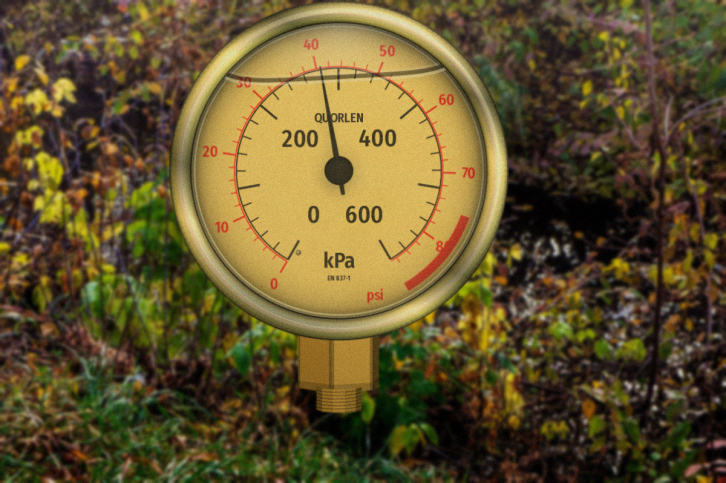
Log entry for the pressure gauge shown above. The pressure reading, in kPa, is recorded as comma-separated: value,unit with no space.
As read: 280,kPa
